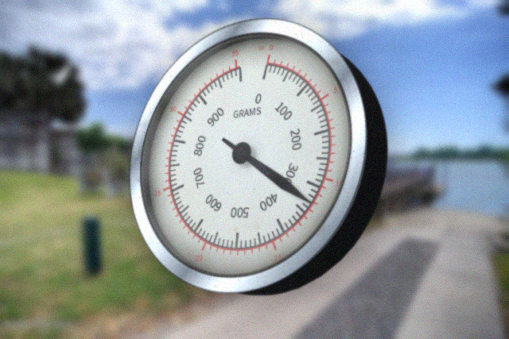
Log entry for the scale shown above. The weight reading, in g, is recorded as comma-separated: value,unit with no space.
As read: 330,g
